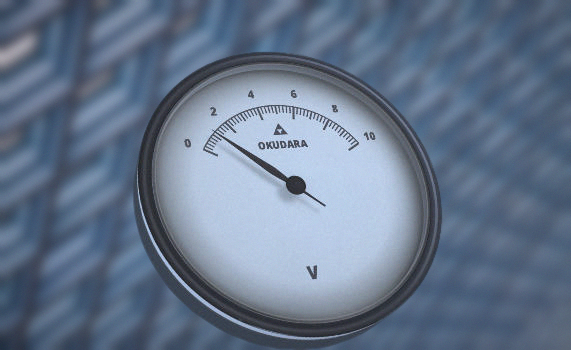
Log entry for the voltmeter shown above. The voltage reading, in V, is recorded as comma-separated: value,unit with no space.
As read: 1,V
